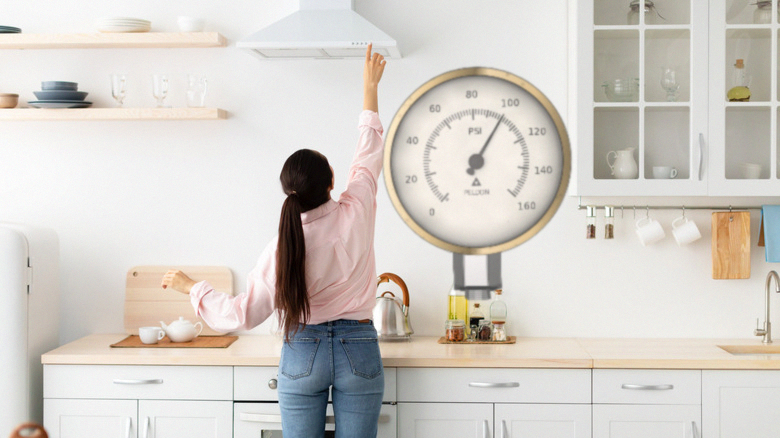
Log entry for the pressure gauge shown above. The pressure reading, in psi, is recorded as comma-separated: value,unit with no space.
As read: 100,psi
